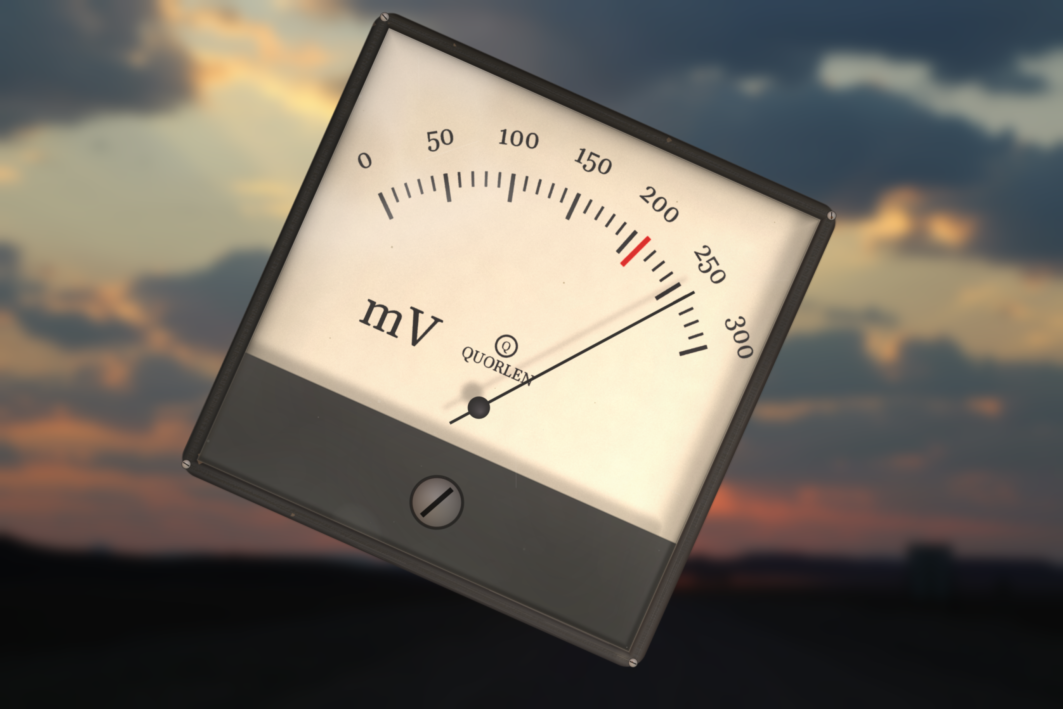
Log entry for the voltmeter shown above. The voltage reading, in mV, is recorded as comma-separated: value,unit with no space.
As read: 260,mV
